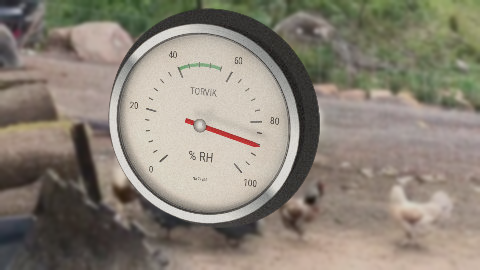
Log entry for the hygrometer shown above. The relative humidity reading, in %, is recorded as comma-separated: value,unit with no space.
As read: 88,%
